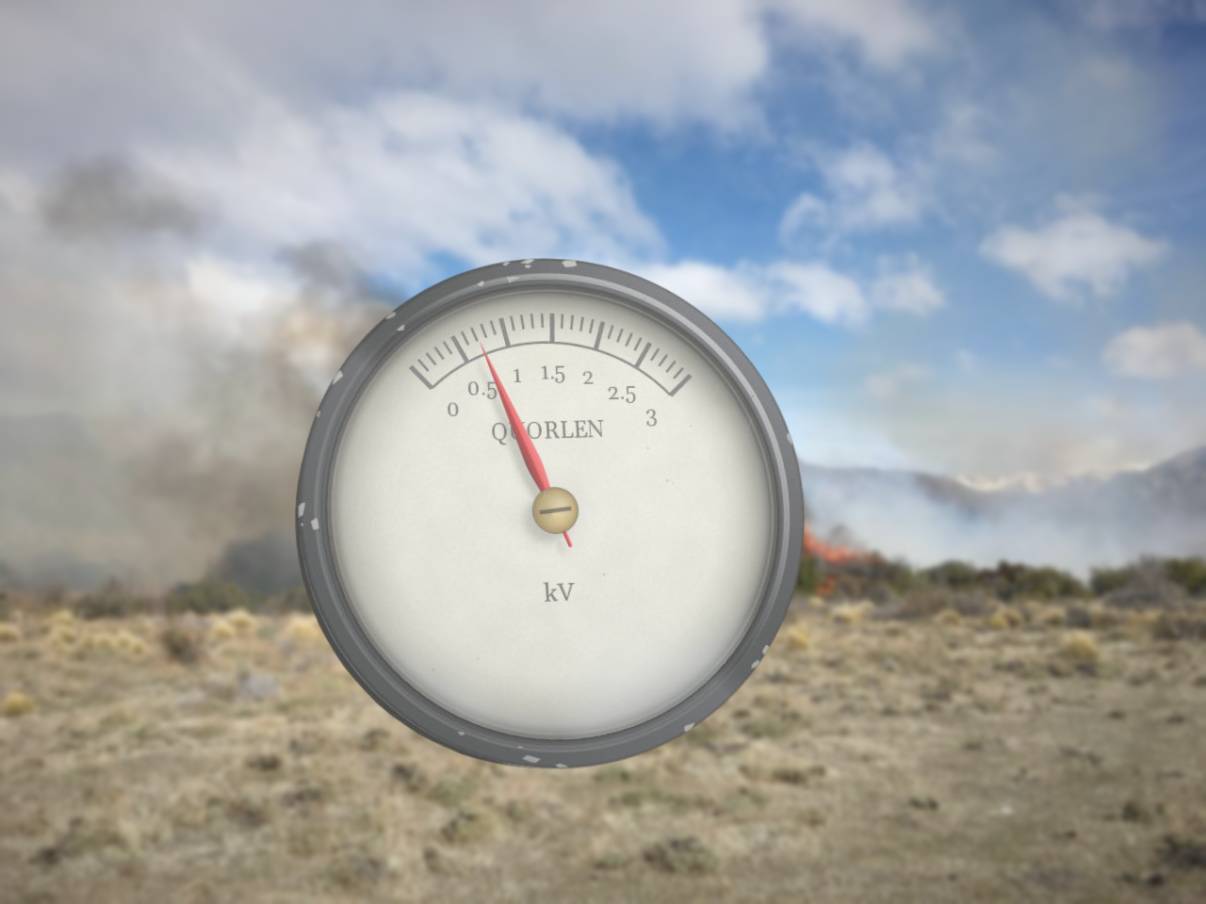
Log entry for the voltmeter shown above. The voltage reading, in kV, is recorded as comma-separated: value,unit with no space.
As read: 0.7,kV
